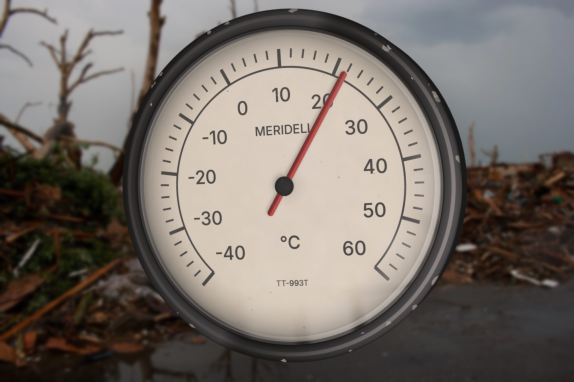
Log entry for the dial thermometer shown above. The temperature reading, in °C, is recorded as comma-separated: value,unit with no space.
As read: 22,°C
